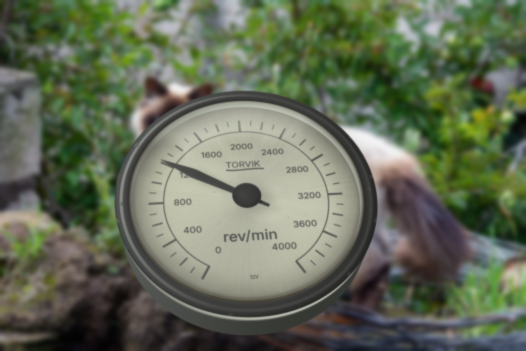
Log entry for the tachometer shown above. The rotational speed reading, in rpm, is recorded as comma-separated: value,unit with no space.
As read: 1200,rpm
